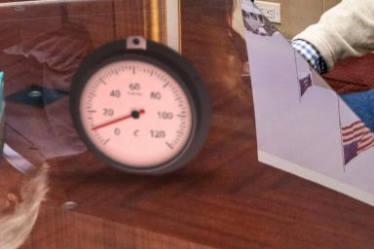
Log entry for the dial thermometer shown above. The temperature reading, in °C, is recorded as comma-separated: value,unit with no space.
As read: 10,°C
